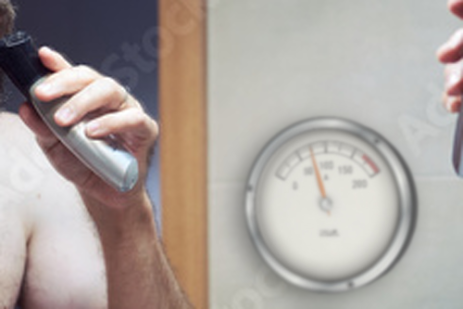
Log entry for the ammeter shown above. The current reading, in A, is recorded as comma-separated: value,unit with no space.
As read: 75,A
